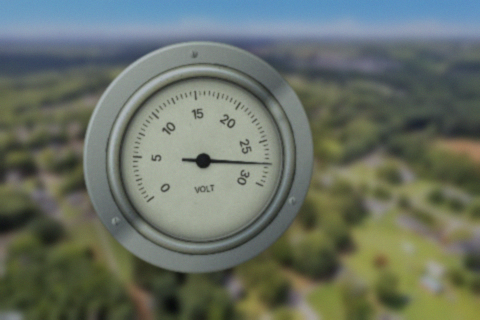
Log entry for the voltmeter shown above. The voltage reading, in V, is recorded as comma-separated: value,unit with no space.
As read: 27.5,V
